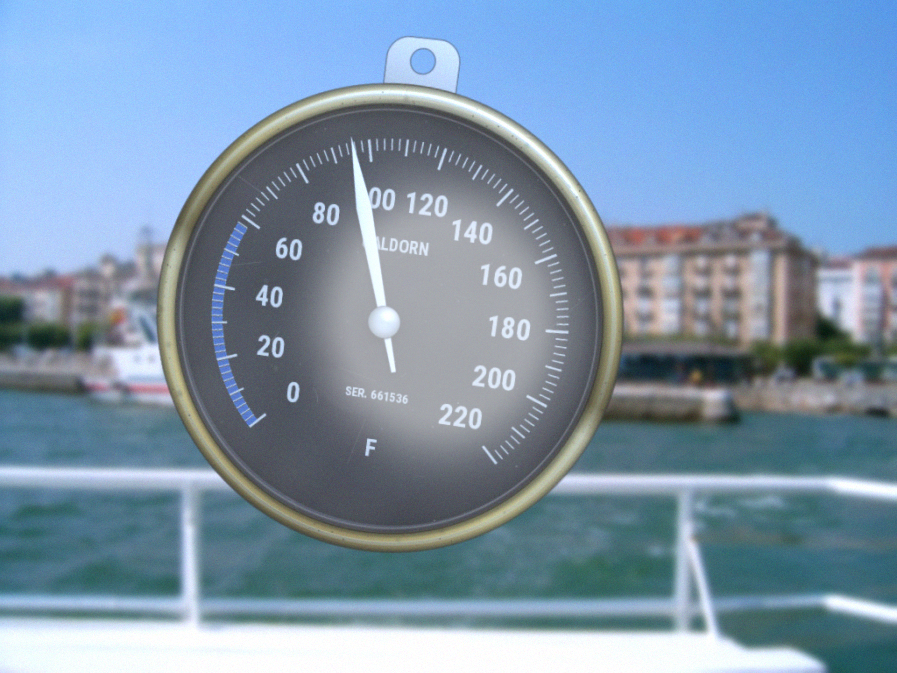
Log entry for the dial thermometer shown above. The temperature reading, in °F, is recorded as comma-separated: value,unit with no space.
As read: 96,°F
